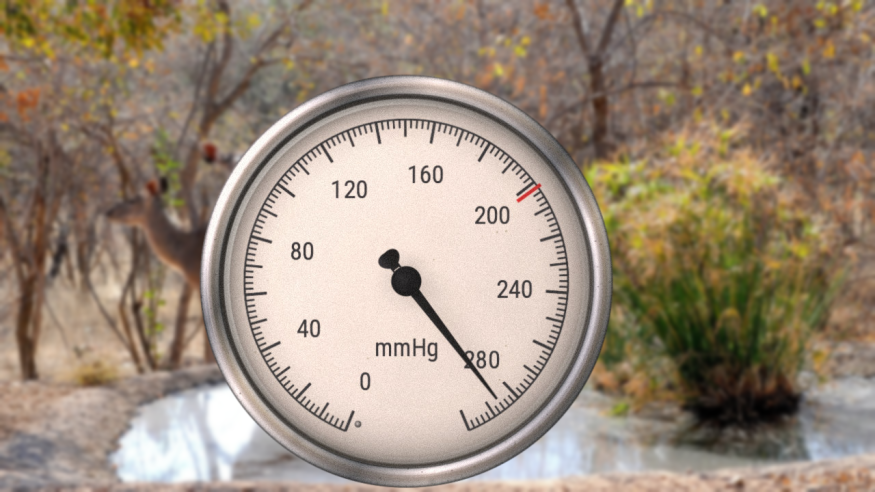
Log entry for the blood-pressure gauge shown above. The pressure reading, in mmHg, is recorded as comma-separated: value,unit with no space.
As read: 286,mmHg
